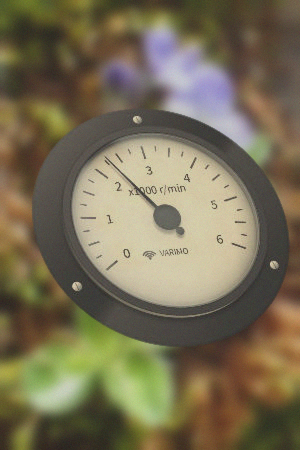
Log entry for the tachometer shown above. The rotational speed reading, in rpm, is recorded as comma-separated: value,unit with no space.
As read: 2250,rpm
